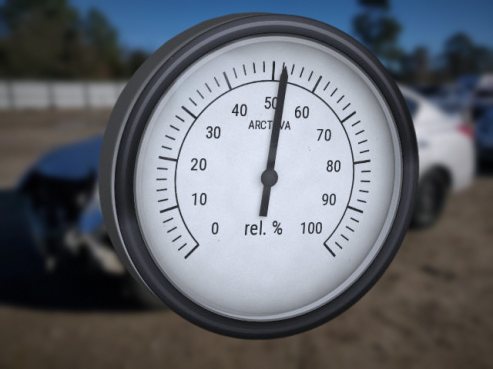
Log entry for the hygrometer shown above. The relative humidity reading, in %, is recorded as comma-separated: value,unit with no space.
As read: 52,%
